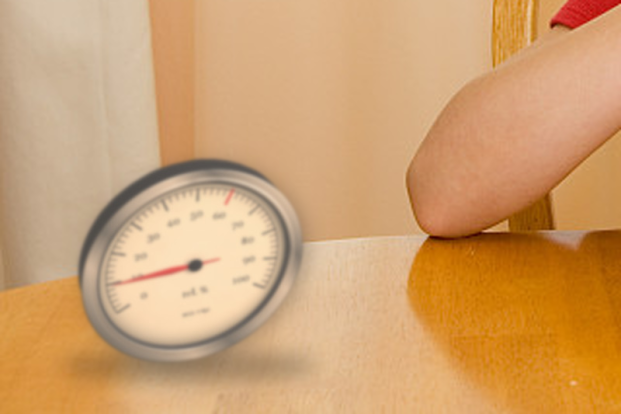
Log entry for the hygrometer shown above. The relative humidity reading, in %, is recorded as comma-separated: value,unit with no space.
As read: 10,%
